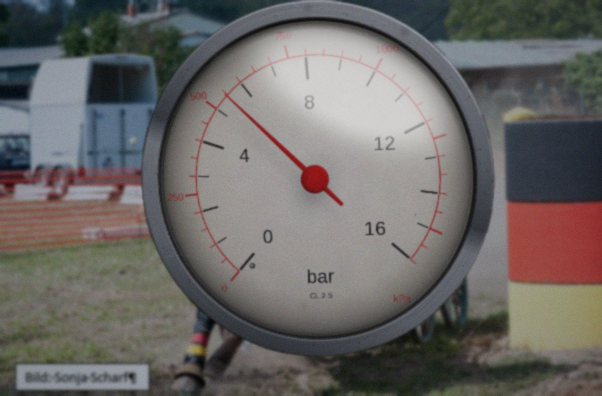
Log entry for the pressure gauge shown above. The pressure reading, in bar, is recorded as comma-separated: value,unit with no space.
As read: 5.5,bar
